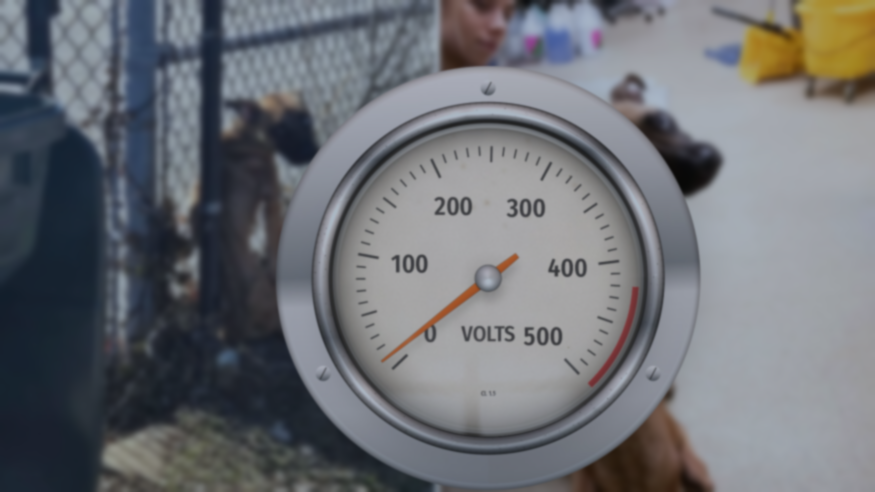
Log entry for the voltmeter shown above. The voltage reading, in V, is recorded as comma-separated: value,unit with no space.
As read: 10,V
